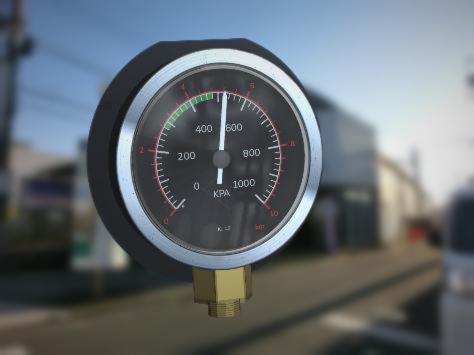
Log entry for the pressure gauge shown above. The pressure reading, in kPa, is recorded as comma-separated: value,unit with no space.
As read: 520,kPa
